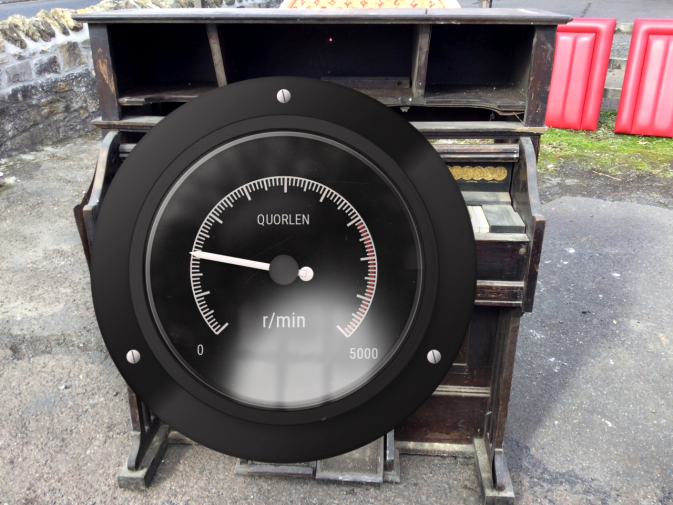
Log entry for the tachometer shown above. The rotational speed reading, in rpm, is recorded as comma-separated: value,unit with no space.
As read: 1000,rpm
